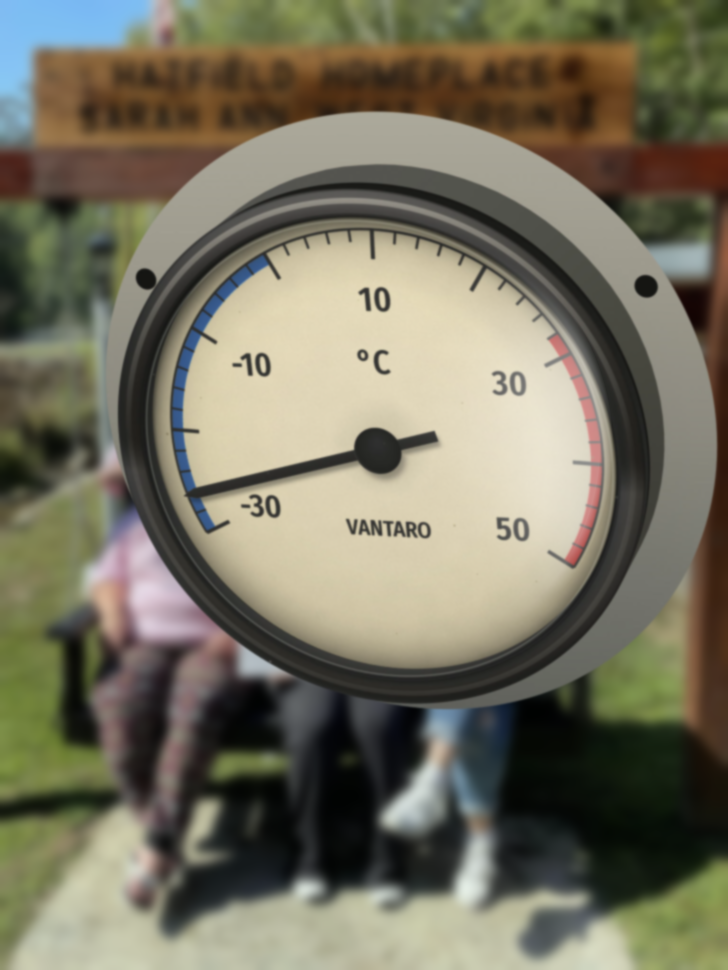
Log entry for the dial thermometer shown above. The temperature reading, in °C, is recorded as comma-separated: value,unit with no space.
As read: -26,°C
